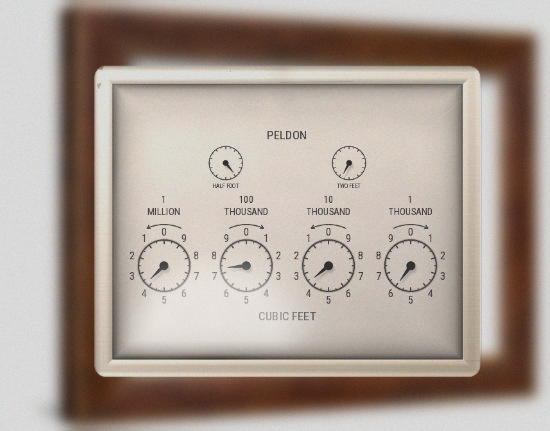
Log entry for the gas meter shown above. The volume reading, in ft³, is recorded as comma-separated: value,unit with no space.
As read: 373600,ft³
